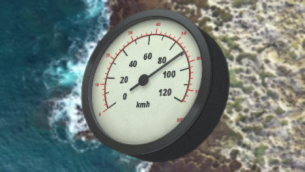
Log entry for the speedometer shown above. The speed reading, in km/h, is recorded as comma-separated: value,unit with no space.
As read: 90,km/h
